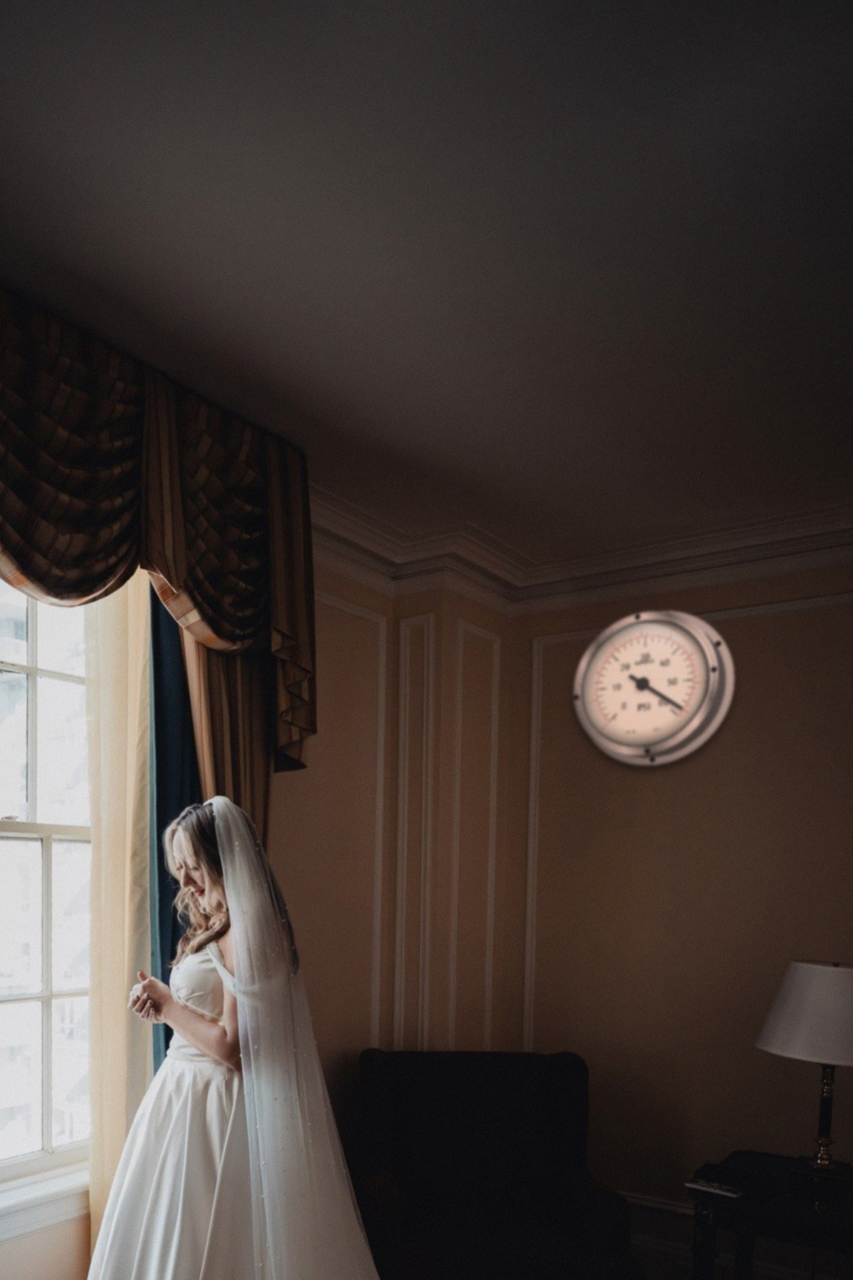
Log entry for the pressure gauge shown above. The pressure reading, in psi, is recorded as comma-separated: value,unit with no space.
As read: 58,psi
